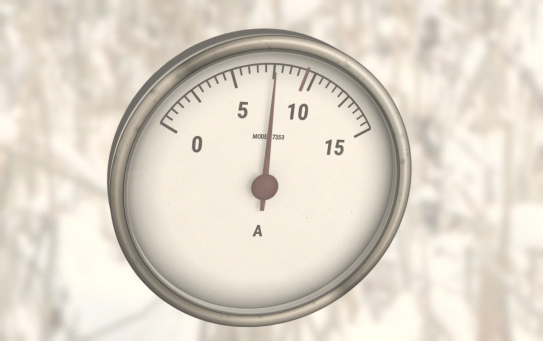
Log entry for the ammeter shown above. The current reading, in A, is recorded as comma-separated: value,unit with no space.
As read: 7.5,A
